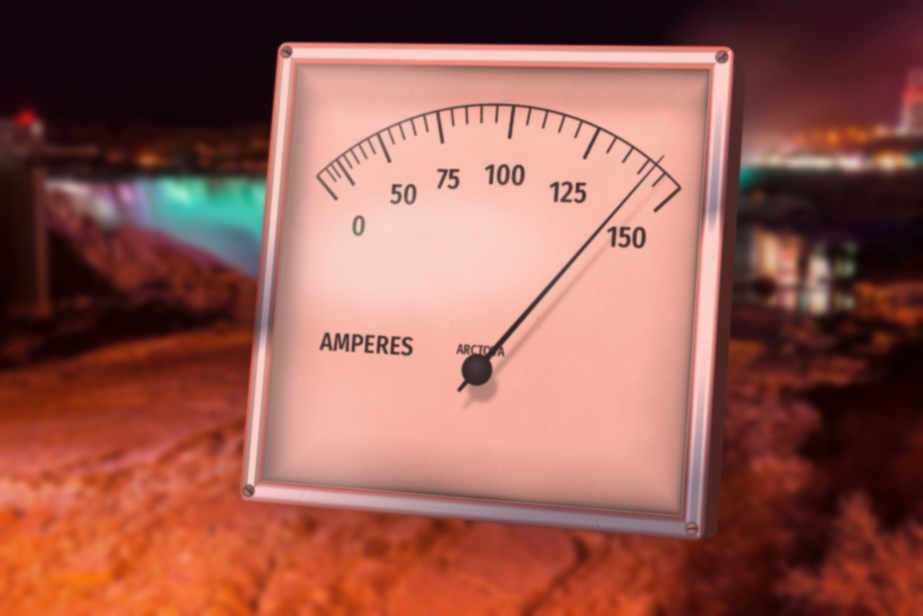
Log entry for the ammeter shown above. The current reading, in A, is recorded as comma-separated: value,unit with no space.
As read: 142.5,A
